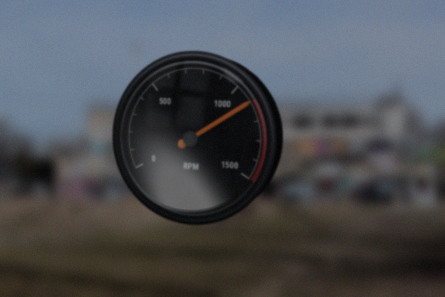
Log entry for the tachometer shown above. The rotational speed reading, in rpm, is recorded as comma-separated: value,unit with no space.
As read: 1100,rpm
